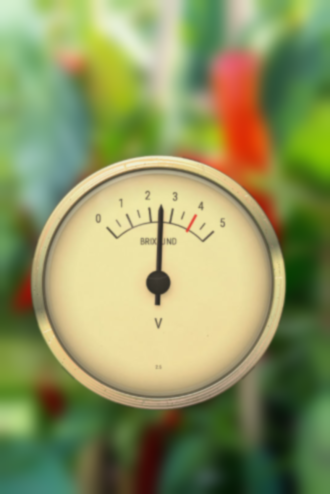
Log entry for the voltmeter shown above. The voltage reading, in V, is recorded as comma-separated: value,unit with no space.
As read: 2.5,V
